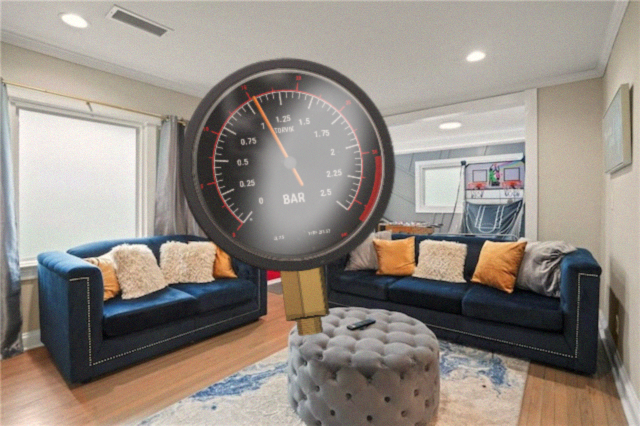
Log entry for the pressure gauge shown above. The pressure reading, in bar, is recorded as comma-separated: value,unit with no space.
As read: 1.05,bar
